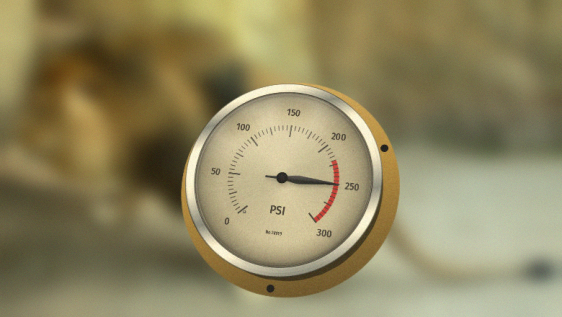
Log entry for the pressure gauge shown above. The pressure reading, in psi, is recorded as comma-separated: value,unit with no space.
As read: 250,psi
